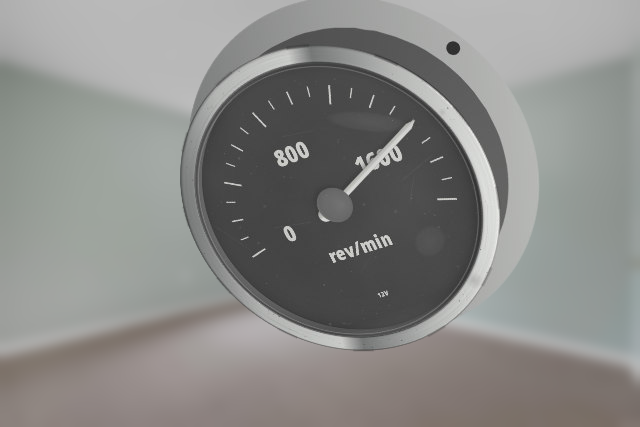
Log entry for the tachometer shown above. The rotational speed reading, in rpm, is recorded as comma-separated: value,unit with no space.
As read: 1600,rpm
